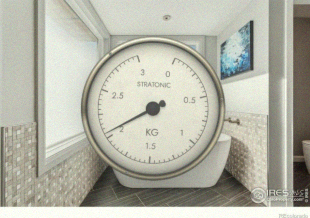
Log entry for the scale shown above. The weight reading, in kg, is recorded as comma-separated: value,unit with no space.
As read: 2.05,kg
